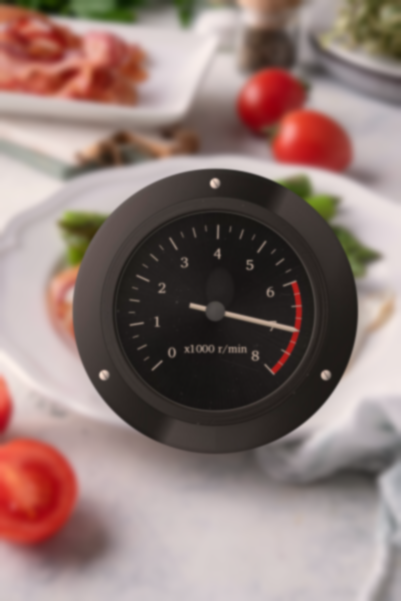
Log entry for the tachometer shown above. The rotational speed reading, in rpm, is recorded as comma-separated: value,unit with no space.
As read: 7000,rpm
